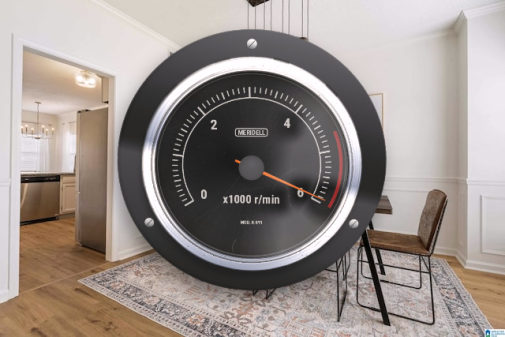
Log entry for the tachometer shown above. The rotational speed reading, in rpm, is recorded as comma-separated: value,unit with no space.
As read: 5900,rpm
